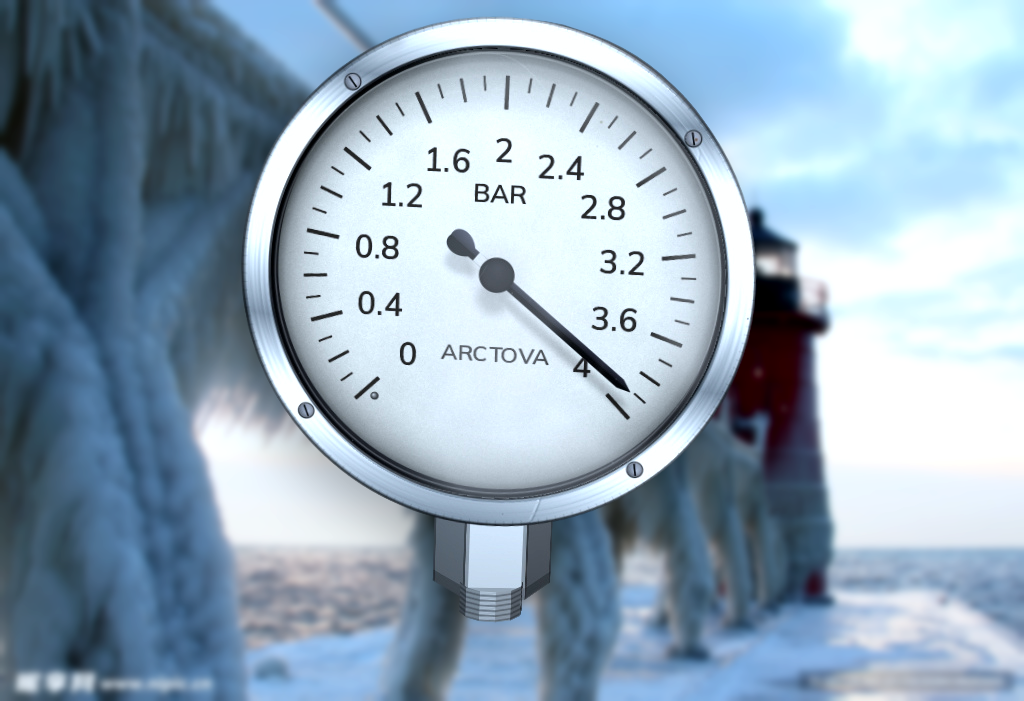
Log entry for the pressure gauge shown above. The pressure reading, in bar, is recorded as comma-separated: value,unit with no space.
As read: 3.9,bar
